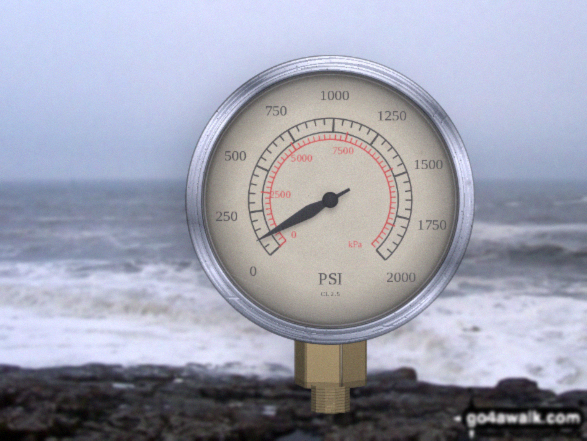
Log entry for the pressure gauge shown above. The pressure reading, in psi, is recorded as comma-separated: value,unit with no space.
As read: 100,psi
